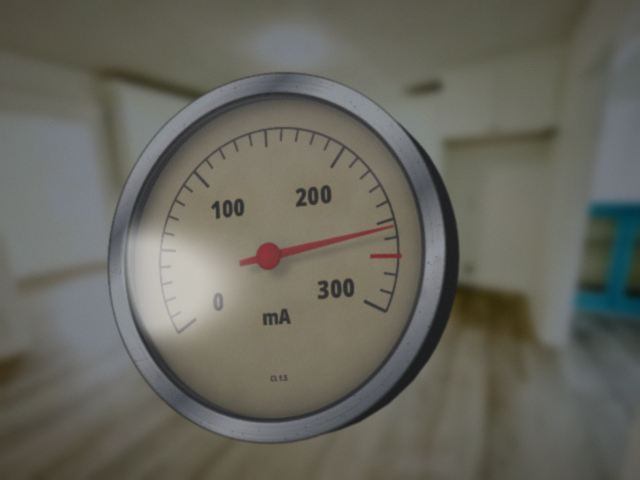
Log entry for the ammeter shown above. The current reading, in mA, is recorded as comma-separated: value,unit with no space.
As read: 255,mA
